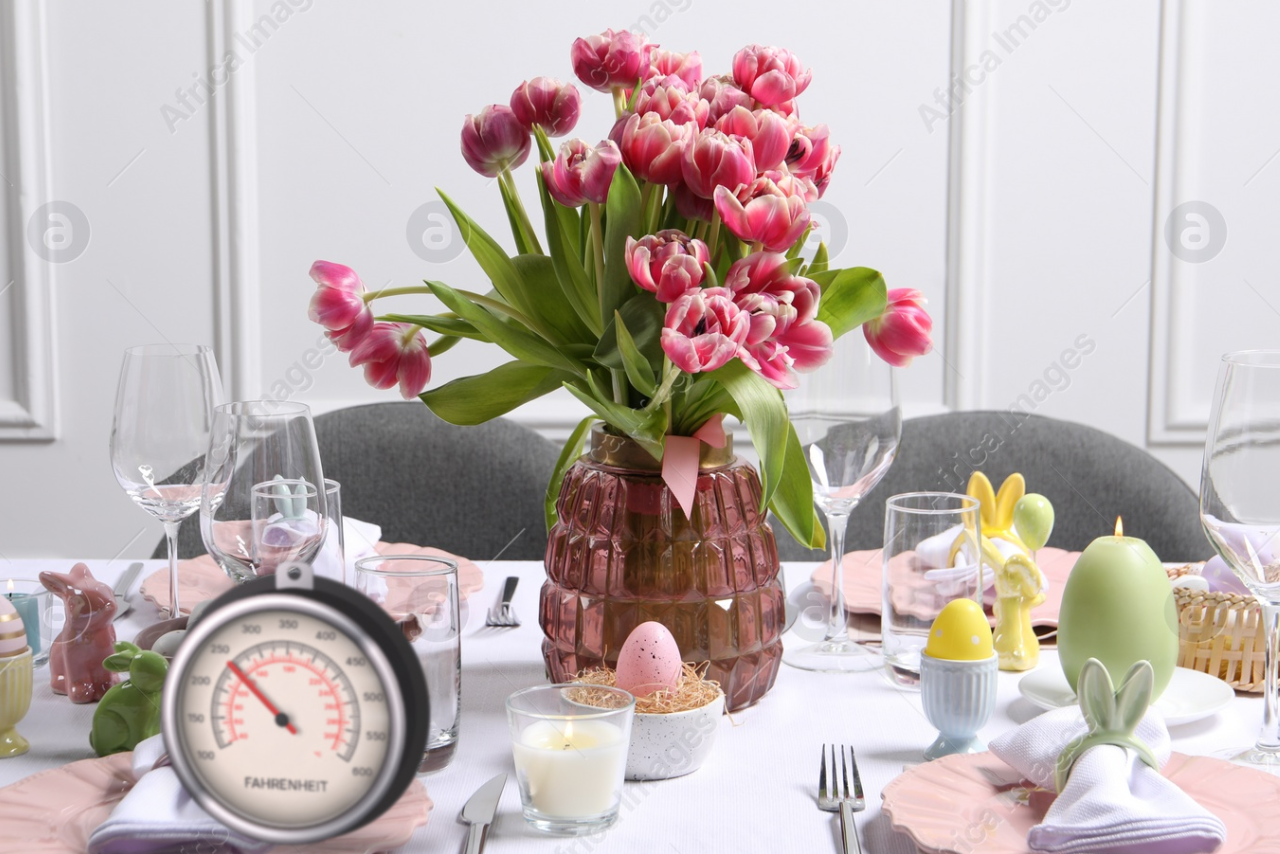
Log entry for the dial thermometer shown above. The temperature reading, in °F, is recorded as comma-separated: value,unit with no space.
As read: 250,°F
